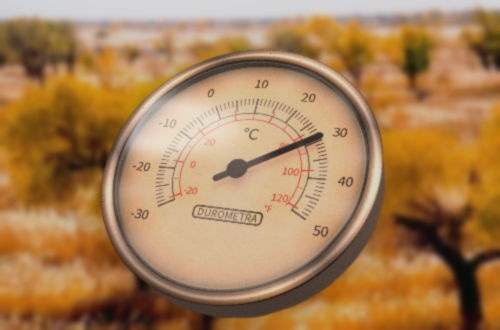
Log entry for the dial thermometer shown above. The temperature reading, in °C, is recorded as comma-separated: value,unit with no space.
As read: 30,°C
